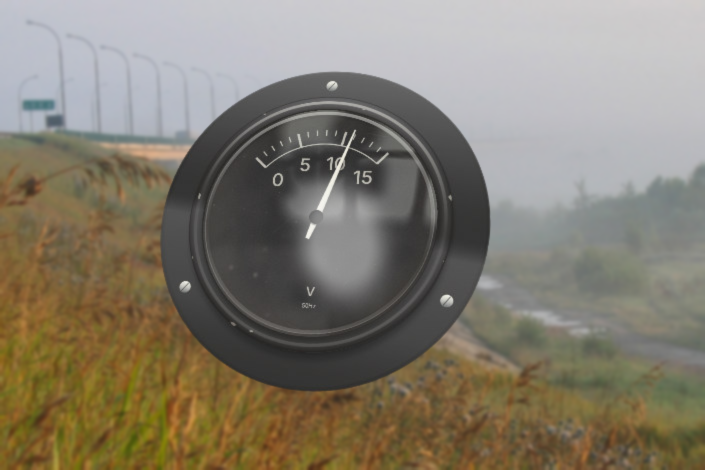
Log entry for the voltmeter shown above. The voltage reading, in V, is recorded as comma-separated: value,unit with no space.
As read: 11,V
